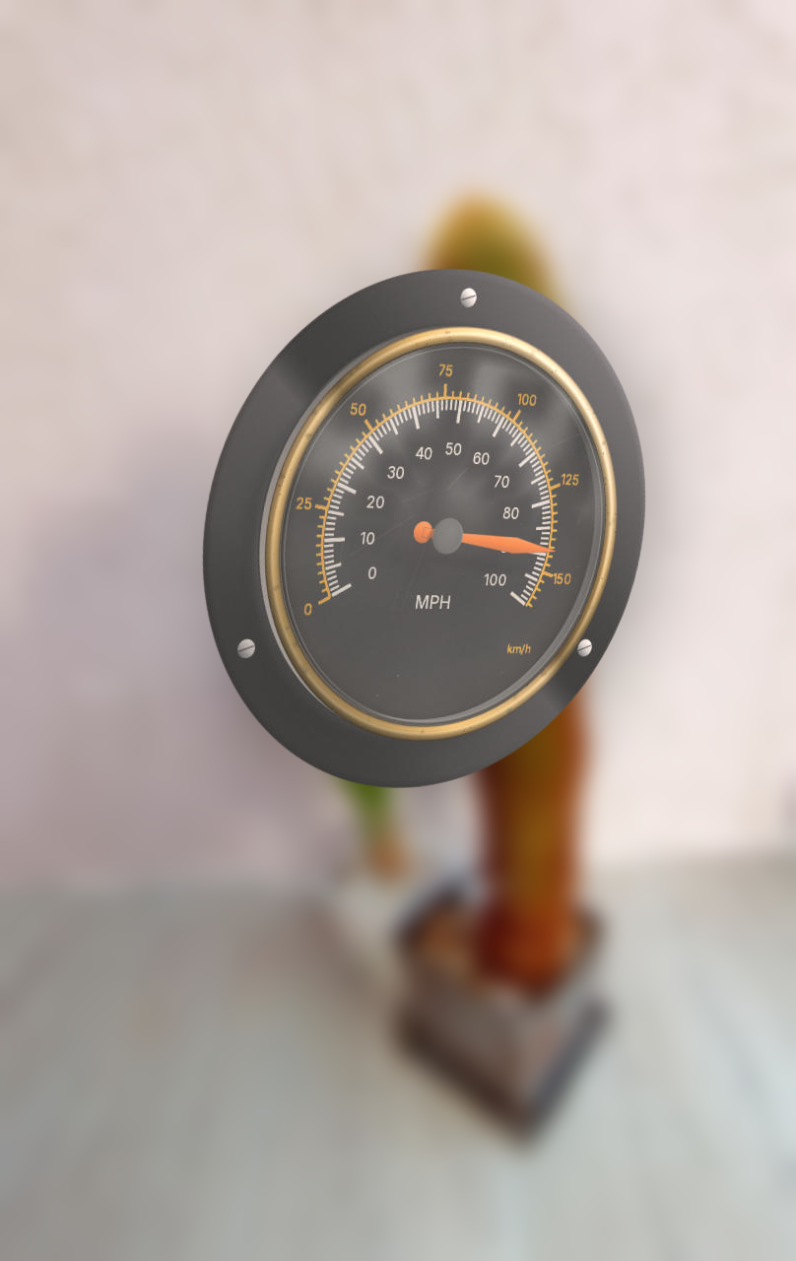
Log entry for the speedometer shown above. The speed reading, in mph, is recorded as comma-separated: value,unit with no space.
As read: 89,mph
